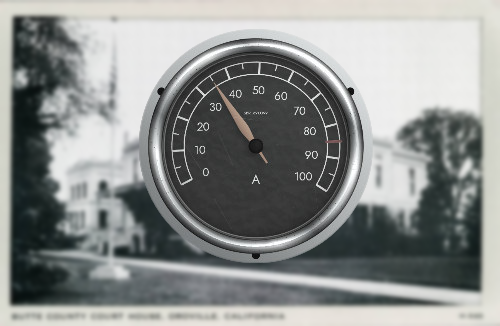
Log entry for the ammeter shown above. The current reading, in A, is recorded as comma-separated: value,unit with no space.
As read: 35,A
